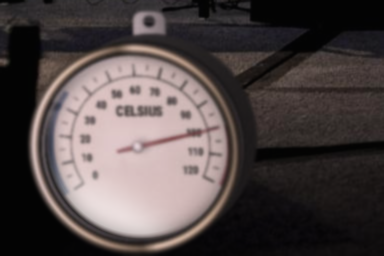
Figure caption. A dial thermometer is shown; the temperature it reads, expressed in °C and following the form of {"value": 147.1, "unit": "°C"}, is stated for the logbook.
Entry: {"value": 100, "unit": "°C"}
